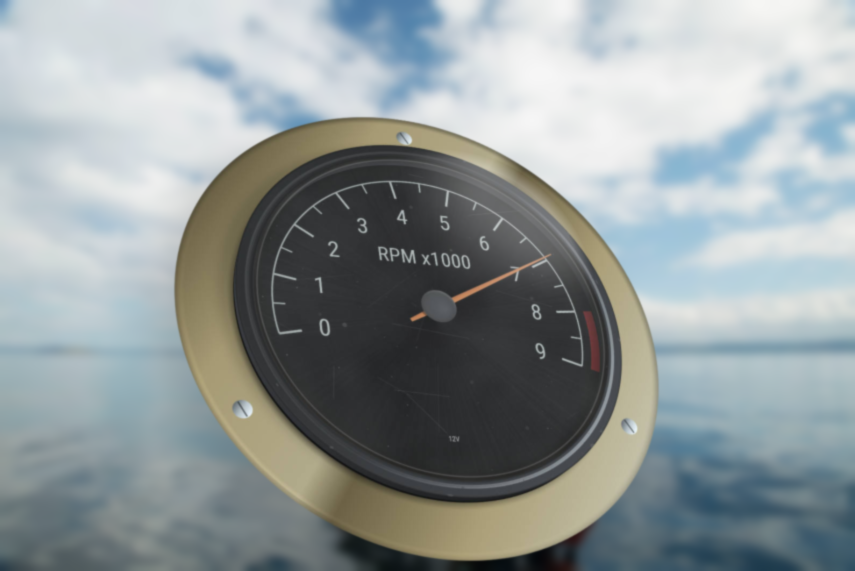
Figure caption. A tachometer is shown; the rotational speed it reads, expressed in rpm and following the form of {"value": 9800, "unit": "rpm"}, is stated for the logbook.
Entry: {"value": 7000, "unit": "rpm"}
